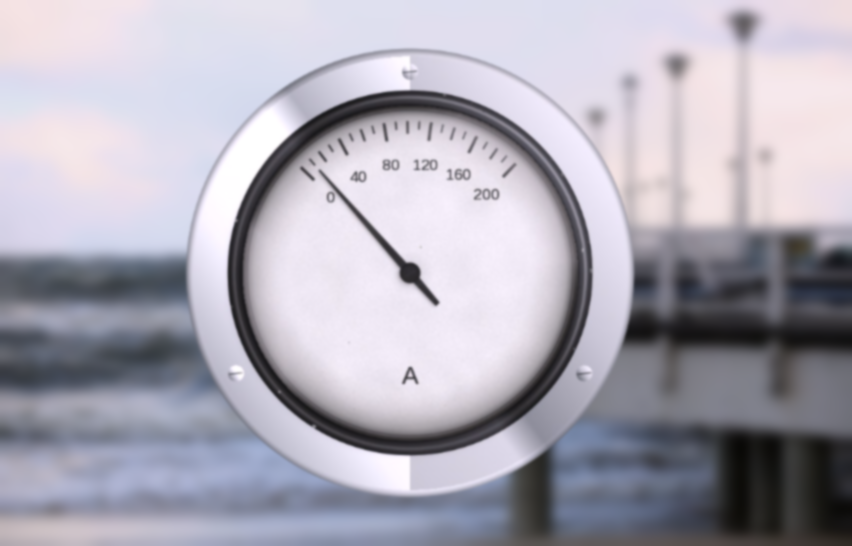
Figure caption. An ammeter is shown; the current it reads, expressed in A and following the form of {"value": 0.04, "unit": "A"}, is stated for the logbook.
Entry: {"value": 10, "unit": "A"}
